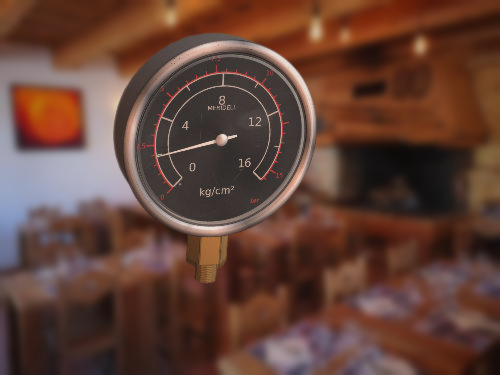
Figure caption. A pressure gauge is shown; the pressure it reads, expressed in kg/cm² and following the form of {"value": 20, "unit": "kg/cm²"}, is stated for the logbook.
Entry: {"value": 2, "unit": "kg/cm²"}
